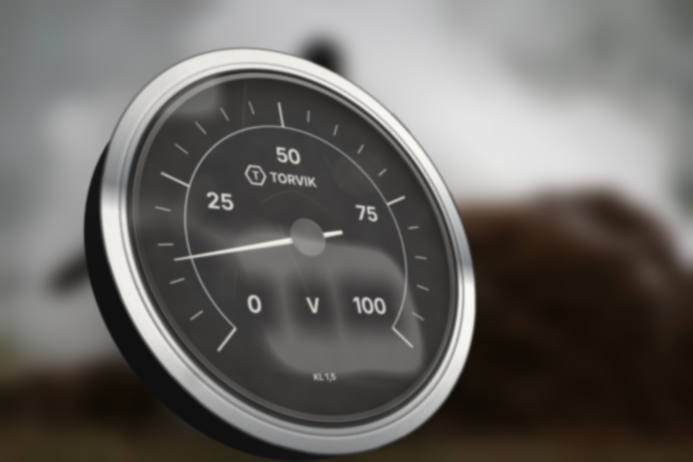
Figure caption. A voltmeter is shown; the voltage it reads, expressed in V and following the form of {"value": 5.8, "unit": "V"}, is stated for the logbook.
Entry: {"value": 12.5, "unit": "V"}
